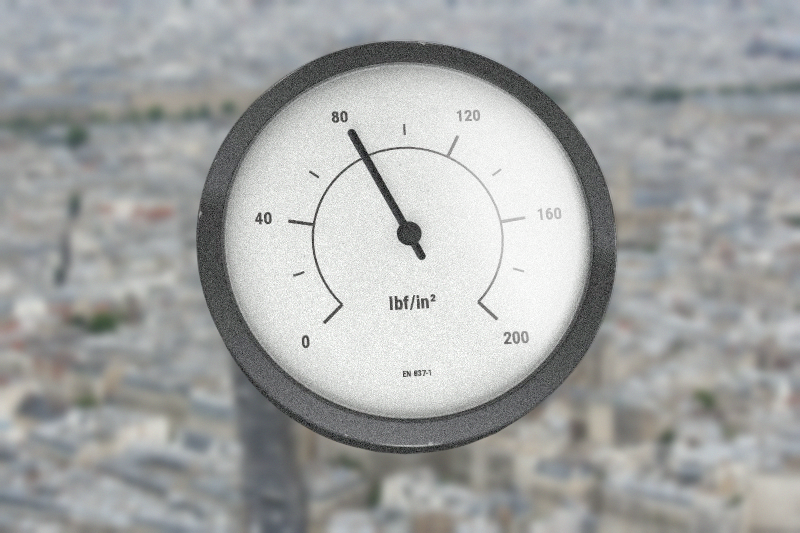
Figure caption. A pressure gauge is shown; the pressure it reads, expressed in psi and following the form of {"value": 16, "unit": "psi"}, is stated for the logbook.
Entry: {"value": 80, "unit": "psi"}
